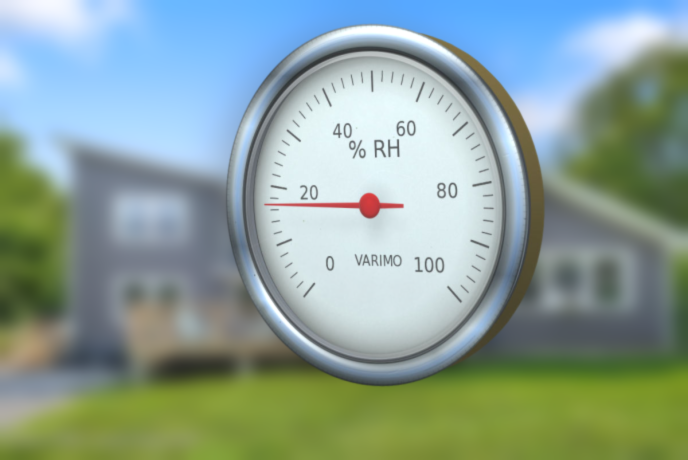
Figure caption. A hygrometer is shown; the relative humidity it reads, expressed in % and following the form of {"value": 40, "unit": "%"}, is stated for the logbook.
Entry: {"value": 17, "unit": "%"}
